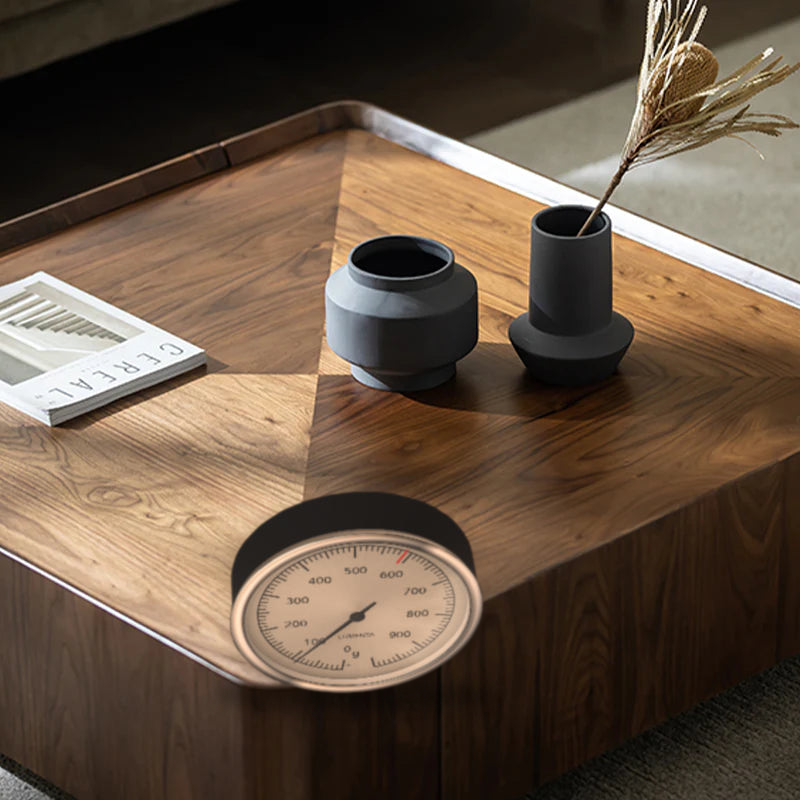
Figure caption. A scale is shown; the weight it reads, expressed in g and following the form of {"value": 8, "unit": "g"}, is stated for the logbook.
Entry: {"value": 100, "unit": "g"}
